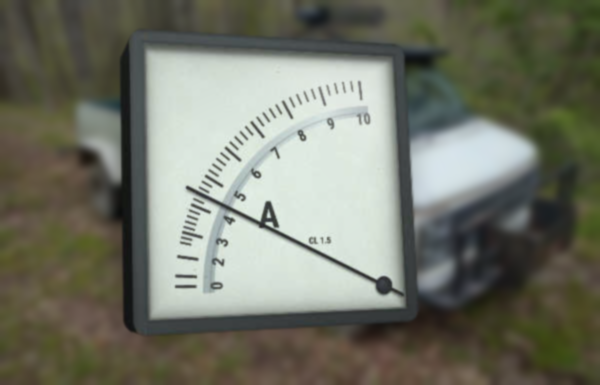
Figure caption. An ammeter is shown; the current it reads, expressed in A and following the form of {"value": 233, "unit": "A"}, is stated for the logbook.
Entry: {"value": 4.4, "unit": "A"}
